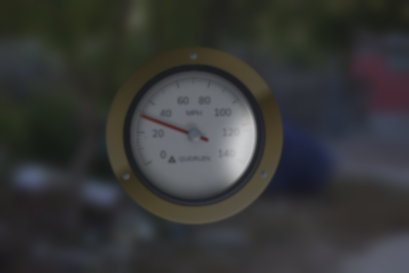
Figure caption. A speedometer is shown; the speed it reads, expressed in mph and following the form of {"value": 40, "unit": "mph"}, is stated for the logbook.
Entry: {"value": 30, "unit": "mph"}
